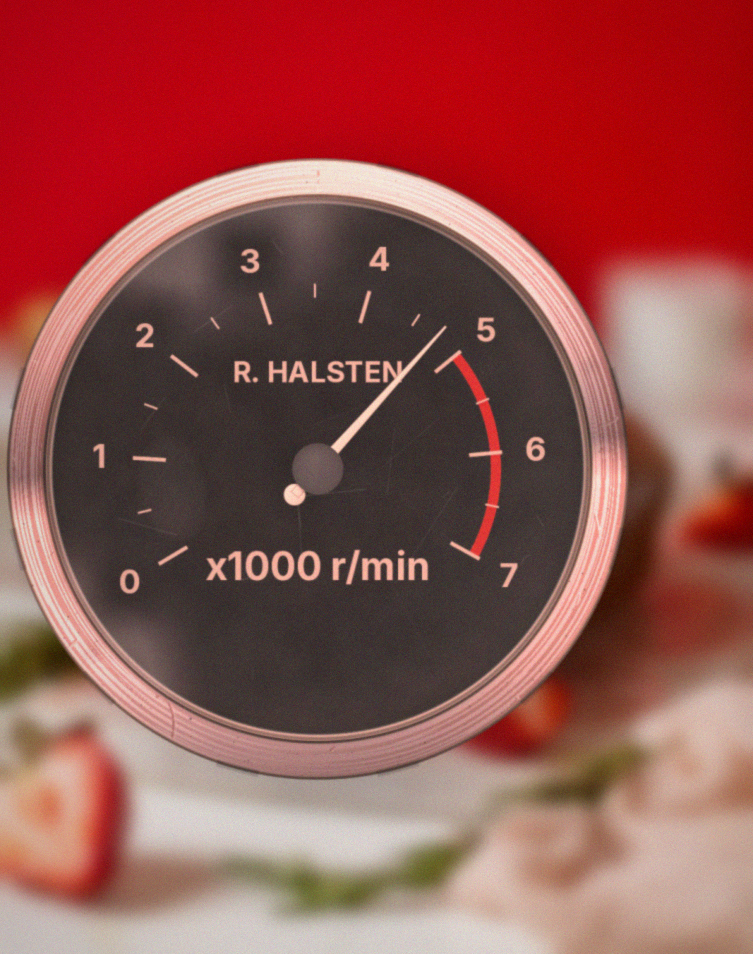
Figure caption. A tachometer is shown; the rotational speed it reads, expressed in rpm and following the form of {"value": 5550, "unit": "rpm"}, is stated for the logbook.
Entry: {"value": 4750, "unit": "rpm"}
